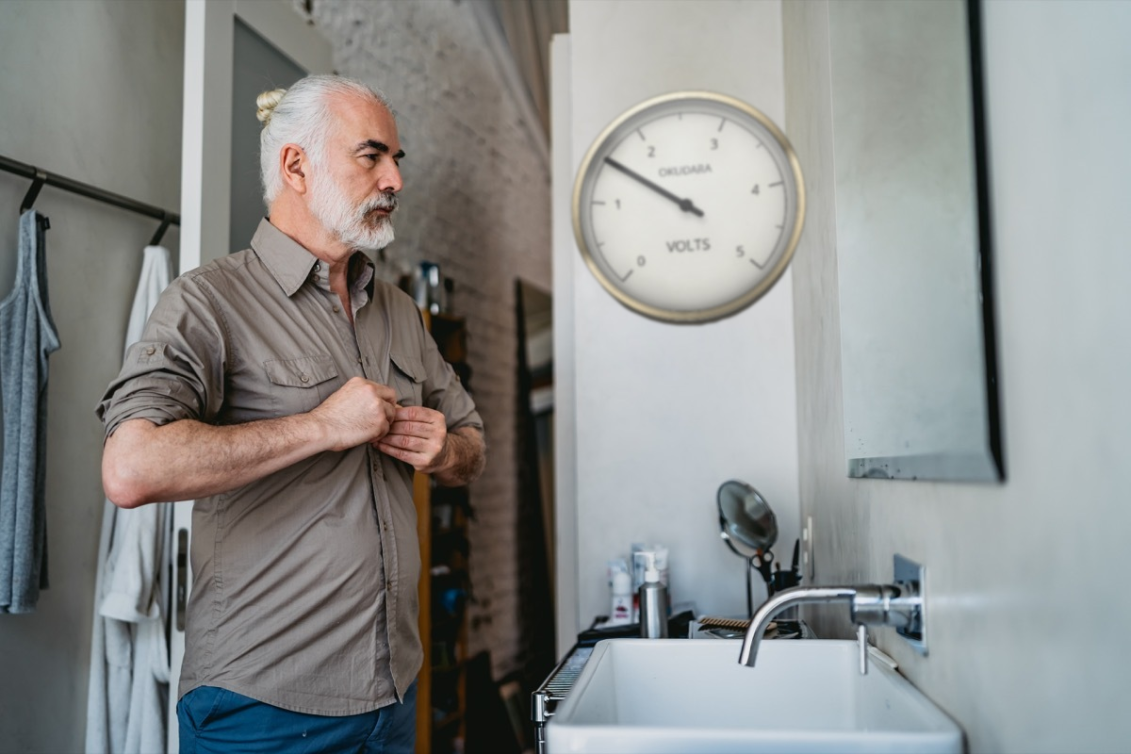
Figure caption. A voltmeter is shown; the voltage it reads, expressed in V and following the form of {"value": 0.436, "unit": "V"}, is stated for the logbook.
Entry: {"value": 1.5, "unit": "V"}
